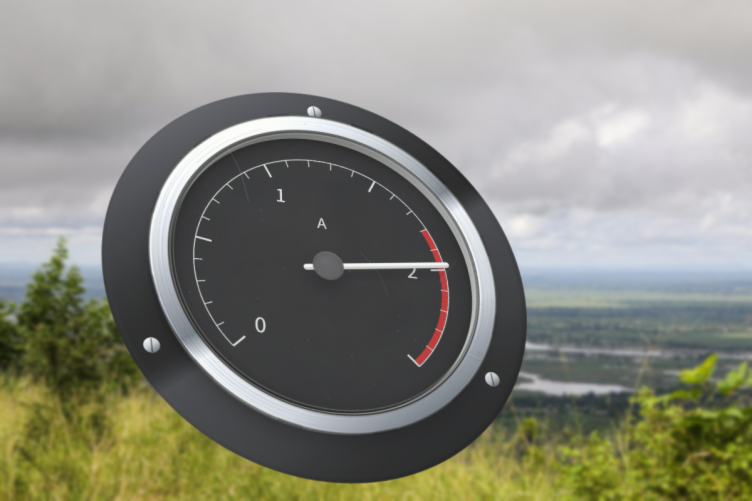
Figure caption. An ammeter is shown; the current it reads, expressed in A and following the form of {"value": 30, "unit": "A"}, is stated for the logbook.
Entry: {"value": 2, "unit": "A"}
